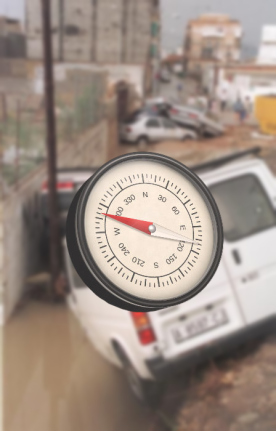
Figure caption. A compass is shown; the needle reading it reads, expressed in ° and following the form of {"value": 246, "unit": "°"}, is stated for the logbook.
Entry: {"value": 290, "unit": "°"}
